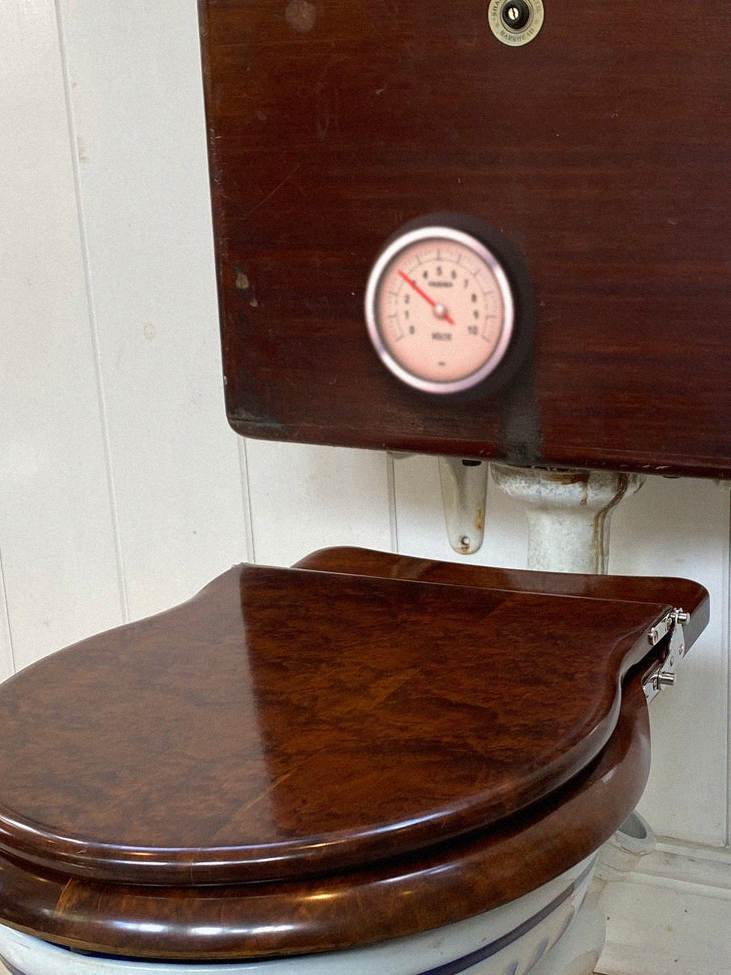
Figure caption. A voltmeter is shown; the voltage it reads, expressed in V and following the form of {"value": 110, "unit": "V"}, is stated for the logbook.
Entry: {"value": 3, "unit": "V"}
